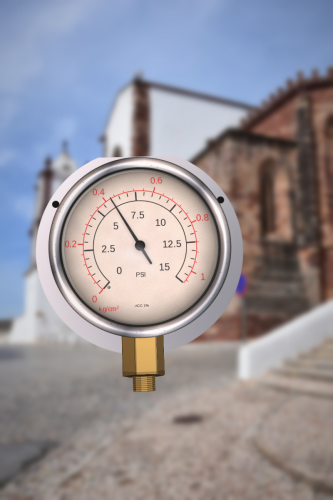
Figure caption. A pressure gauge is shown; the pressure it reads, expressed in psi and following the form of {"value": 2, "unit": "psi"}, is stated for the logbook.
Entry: {"value": 6, "unit": "psi"}
